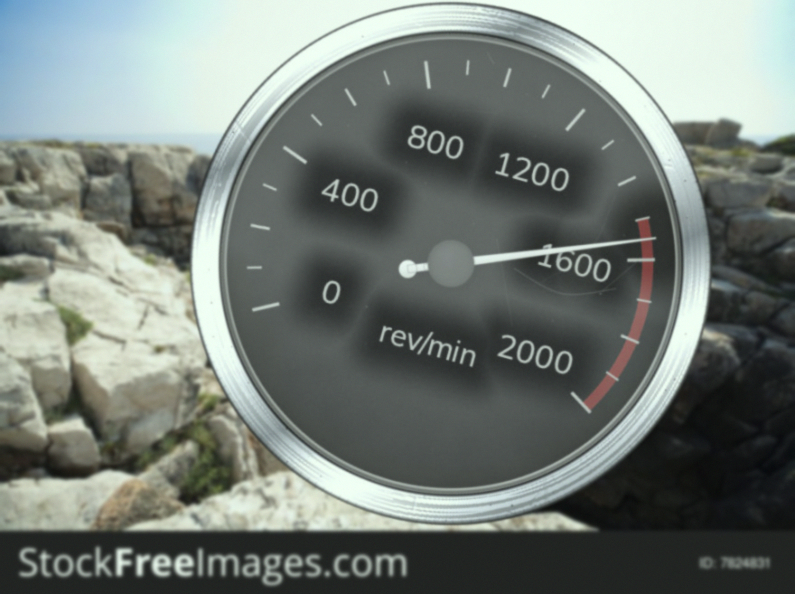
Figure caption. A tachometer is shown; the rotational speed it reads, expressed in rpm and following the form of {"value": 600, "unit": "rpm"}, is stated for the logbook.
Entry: {"value": 1550, "unit": "rpm"}
